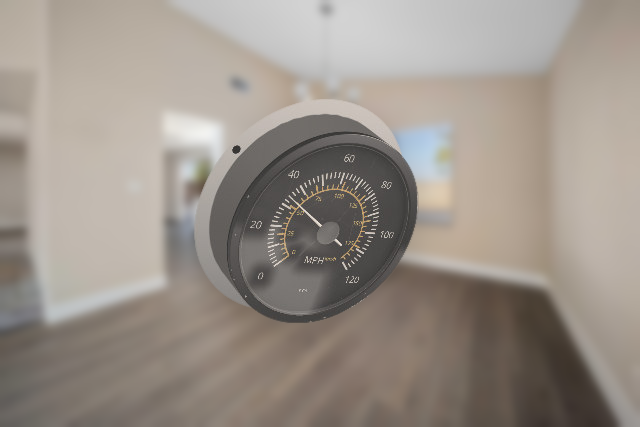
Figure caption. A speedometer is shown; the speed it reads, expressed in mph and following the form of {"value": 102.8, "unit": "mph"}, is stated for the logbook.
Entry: {"value": 34, "unit": "mph"}
